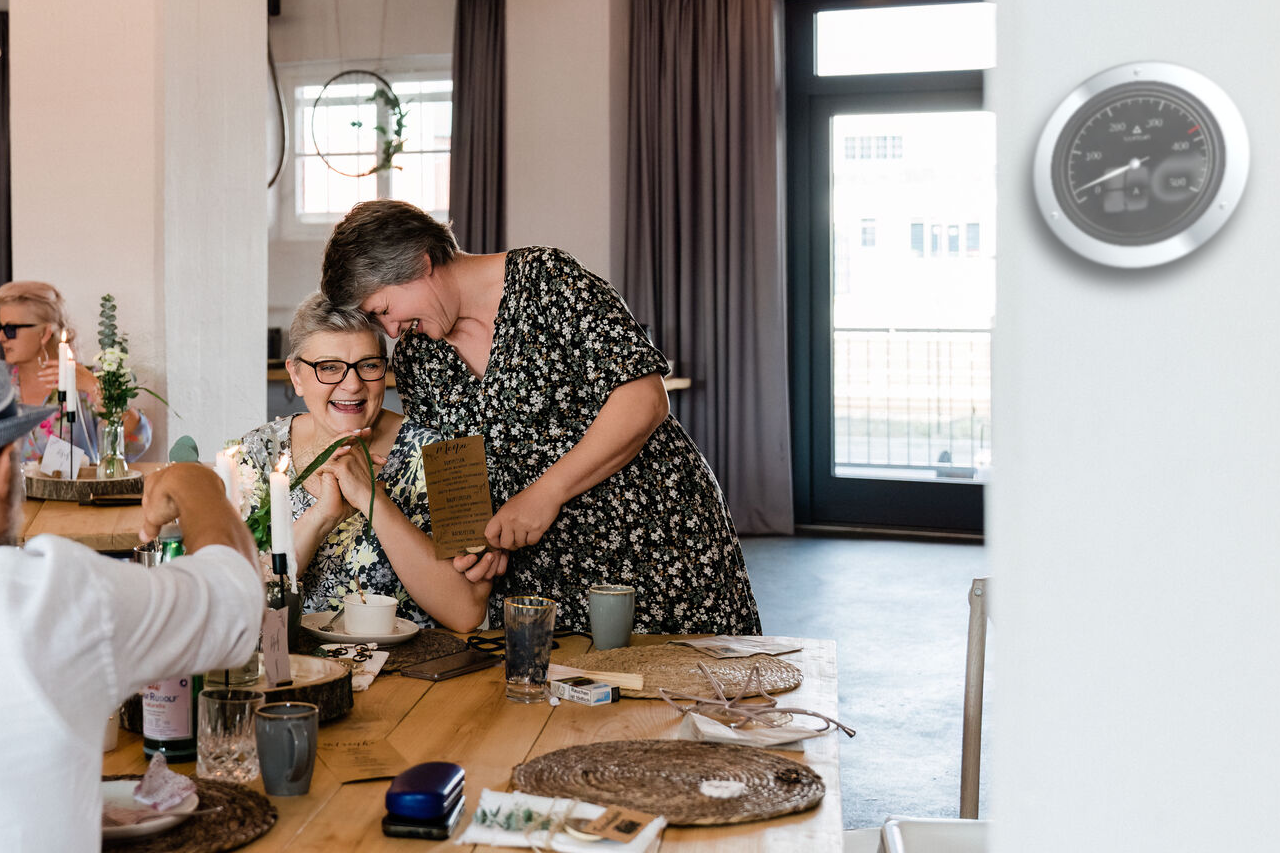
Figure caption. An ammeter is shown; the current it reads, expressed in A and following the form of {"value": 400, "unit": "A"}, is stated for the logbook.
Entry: {"value": 20, "unit": "A"}
